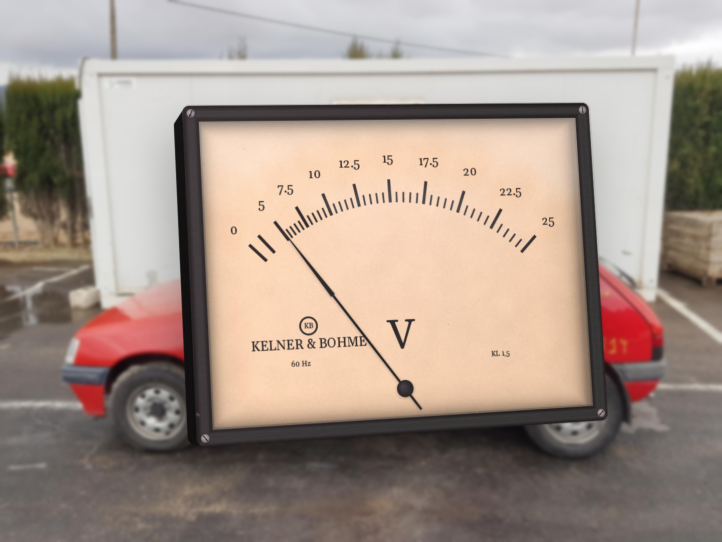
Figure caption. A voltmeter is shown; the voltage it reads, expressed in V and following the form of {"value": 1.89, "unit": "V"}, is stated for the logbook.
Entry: {"value": 5, "unit": "V"}
